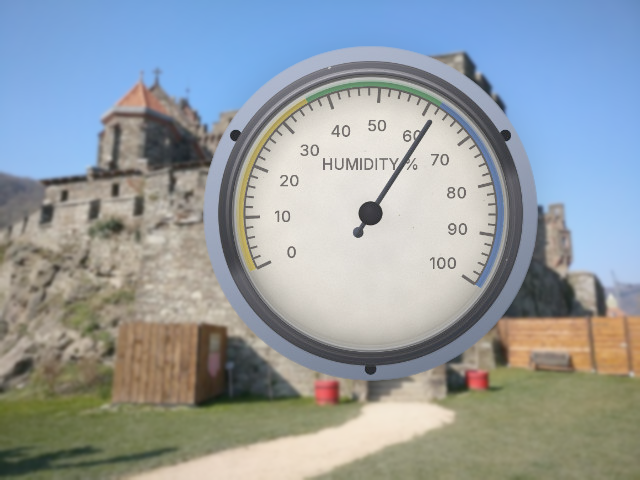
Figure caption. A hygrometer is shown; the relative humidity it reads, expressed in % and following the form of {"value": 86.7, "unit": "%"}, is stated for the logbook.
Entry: {"value": 62, "unit": "%"}
